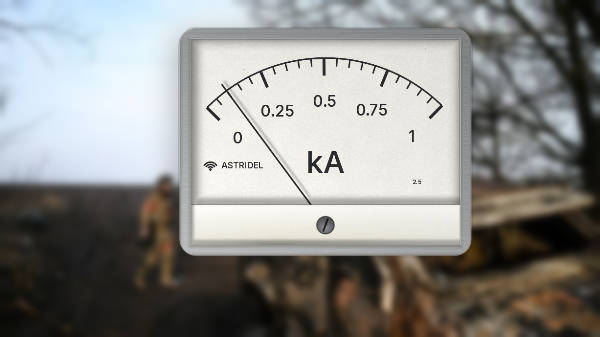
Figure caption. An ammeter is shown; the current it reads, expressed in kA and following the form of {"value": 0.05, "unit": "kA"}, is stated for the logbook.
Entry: {"value": 0.1, "unit": "kA"}
